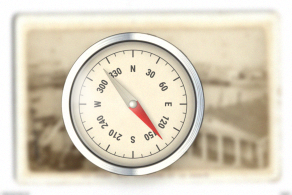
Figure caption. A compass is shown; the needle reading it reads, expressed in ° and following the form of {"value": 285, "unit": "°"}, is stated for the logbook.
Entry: {"value": 140, "unit": "°"}
